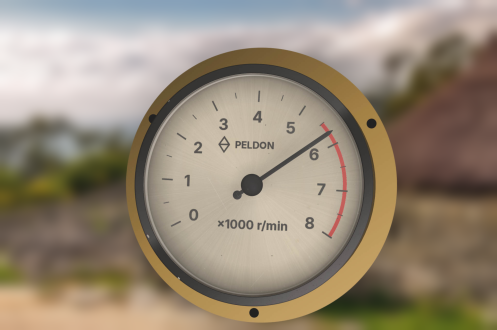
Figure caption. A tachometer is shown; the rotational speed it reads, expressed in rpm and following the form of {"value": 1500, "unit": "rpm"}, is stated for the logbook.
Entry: {"value": 5750, "unit": "rpm"}
